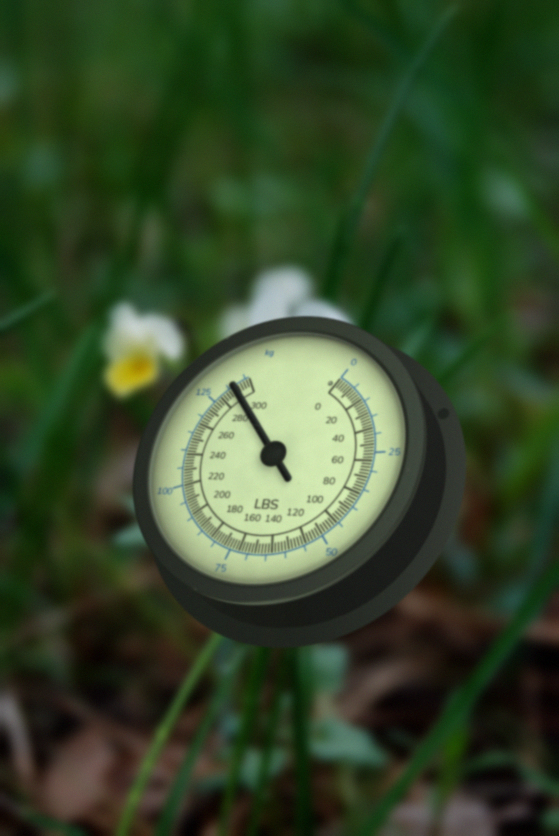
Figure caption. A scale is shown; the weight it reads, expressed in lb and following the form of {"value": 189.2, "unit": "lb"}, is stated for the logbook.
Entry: {"value": 290, "unit": "lb"}
